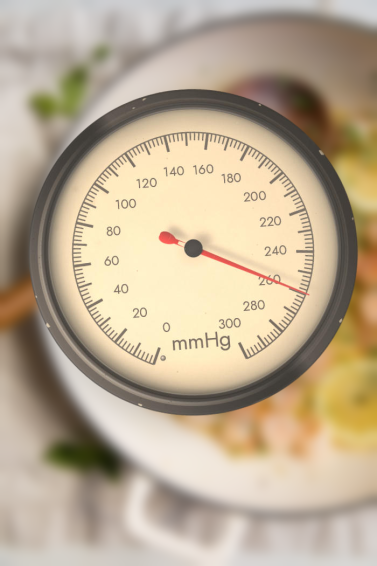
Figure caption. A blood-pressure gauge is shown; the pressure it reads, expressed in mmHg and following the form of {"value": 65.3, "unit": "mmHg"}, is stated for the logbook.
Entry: {"value": 260, "unit": "mmHg"}
